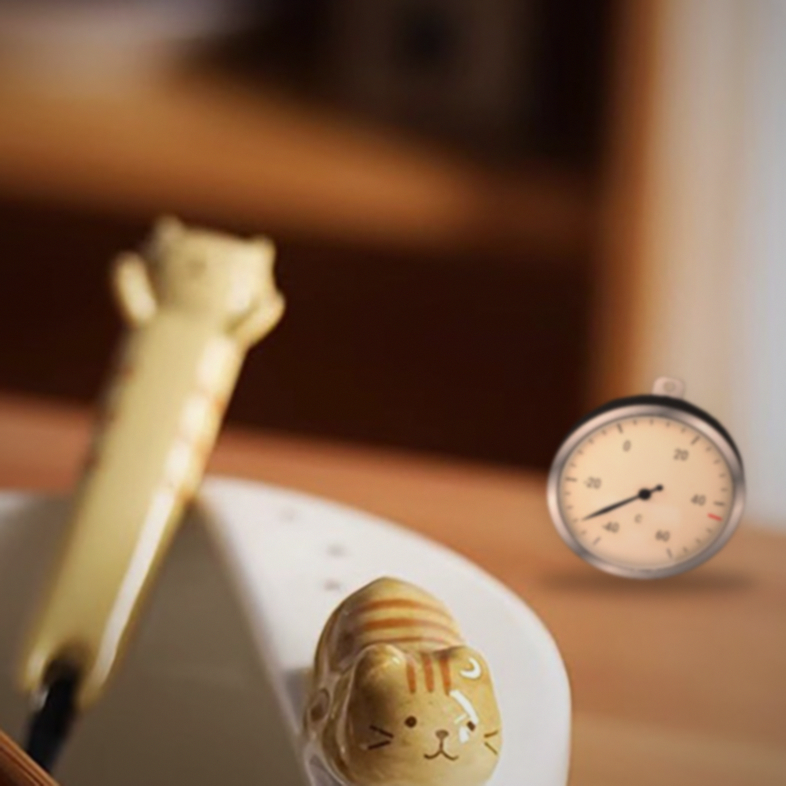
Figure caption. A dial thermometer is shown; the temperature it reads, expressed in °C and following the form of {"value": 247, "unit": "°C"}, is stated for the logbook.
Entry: {"value": -32, "unit": "°C"}
